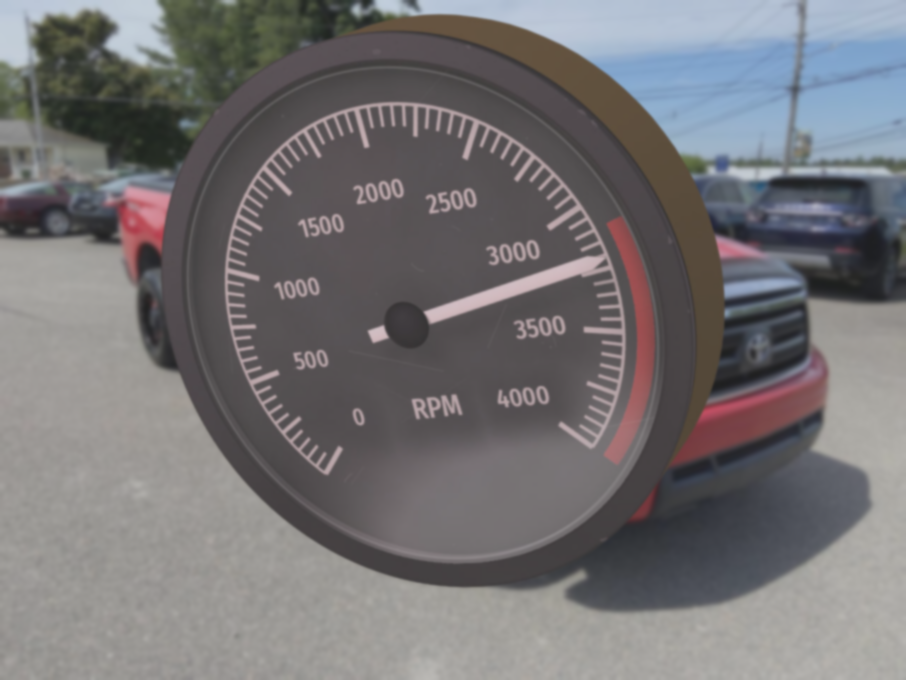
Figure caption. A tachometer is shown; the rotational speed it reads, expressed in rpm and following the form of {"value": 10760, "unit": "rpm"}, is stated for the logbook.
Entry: {"value": 3200, "unit": "rpm"}
